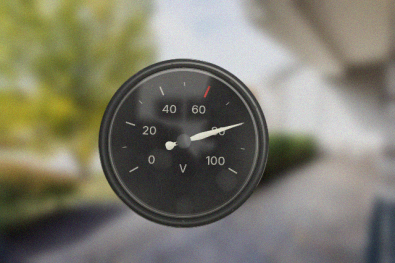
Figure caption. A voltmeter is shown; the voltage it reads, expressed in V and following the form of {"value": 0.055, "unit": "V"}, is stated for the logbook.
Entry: {"value": 80, "unit": "V"}
